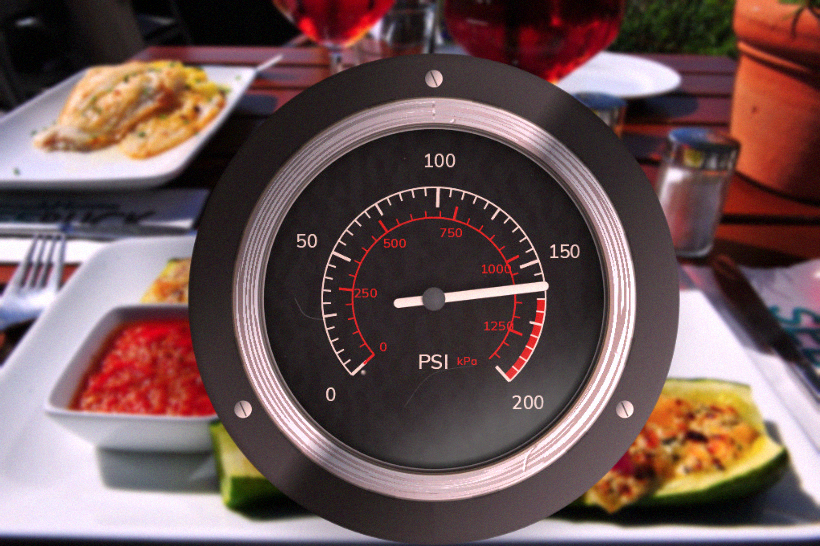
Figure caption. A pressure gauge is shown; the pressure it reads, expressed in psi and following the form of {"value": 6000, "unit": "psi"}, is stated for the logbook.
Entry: {"value": 160, "unit": "psi"}
